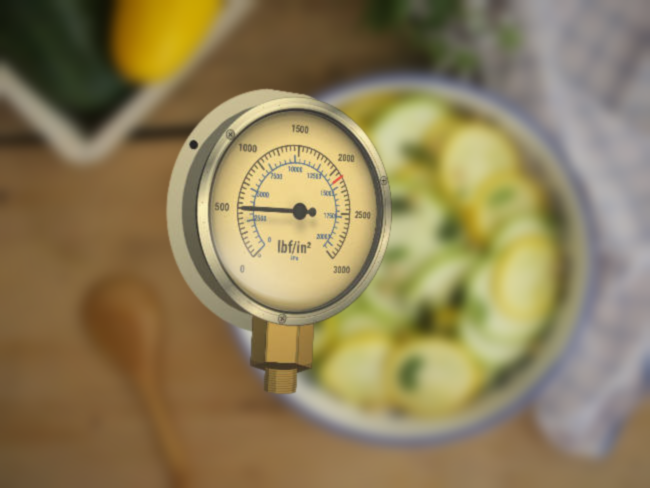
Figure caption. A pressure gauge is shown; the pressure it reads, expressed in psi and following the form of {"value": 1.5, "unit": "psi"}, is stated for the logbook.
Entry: {"value": 500, "unit": "psi"}
